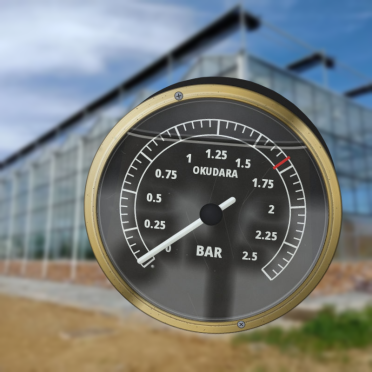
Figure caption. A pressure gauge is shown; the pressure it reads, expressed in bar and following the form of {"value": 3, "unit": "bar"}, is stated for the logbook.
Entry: {"value": 0.05, "unit": "bar"}
